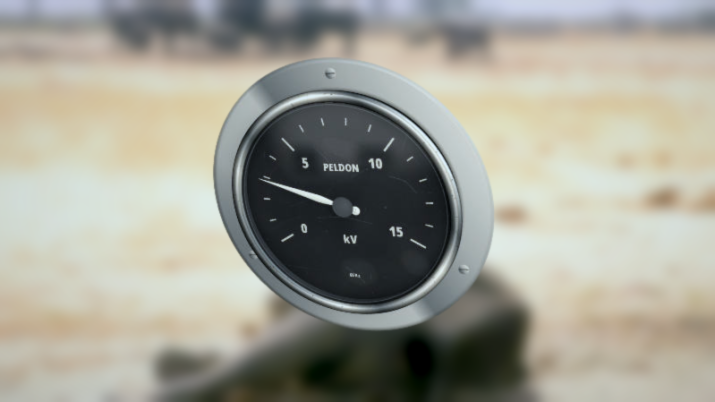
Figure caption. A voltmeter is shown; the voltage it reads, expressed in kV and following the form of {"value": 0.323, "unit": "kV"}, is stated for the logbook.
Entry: {"value": 3, "unit": "kV"}
